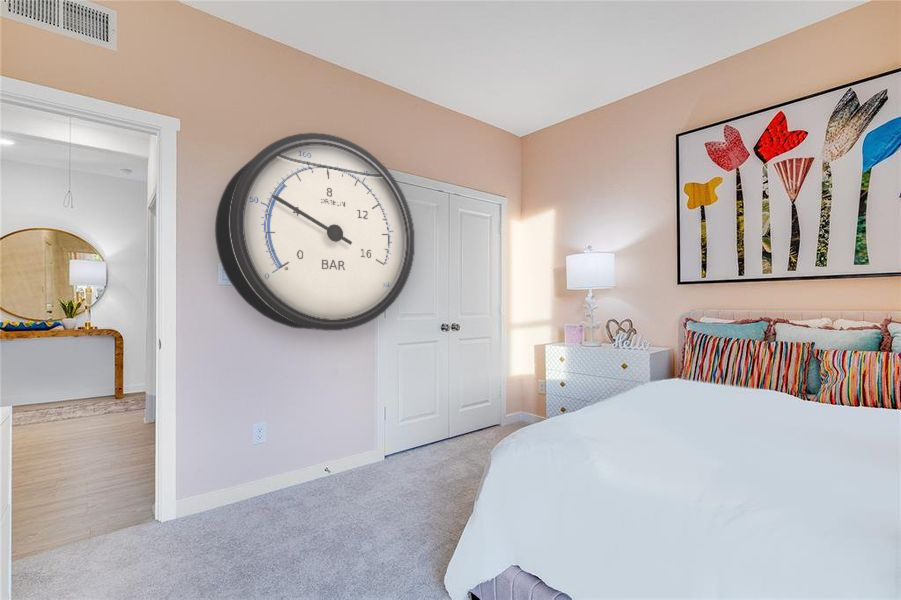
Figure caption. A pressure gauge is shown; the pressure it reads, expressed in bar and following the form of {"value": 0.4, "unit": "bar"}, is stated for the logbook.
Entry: {"value": 4, "unit": "bar"}
